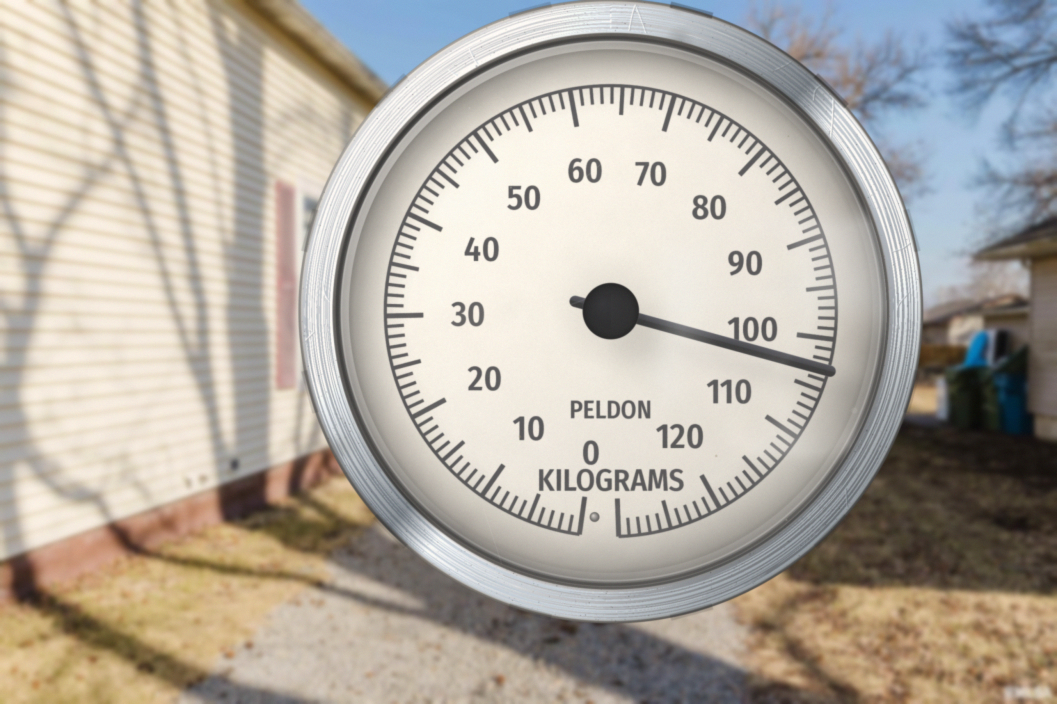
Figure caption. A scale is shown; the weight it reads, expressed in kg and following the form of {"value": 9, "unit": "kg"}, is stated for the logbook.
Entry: {"value": 103, "unit": "kg"}
